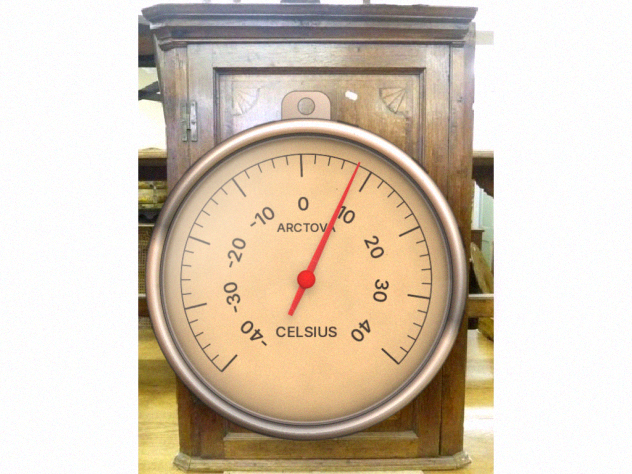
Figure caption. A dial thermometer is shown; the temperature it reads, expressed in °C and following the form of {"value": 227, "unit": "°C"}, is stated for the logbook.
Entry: {"value": 8, "unit": "°C"}
